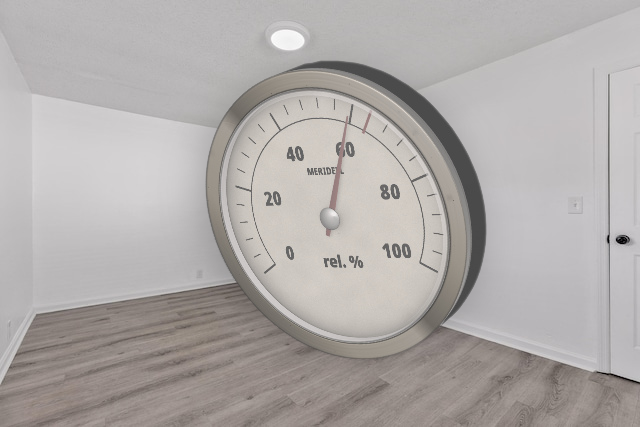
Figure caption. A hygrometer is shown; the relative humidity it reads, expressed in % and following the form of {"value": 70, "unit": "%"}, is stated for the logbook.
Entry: {"value": 60, "unit": "%"}
